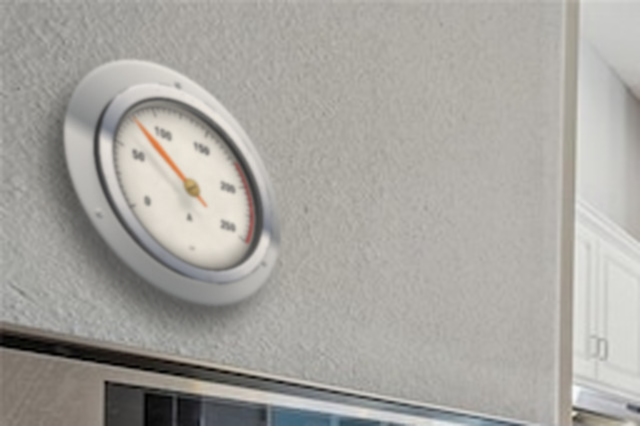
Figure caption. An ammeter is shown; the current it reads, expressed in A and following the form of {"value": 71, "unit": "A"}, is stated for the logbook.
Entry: {"value": 75, "unit": "A"}
